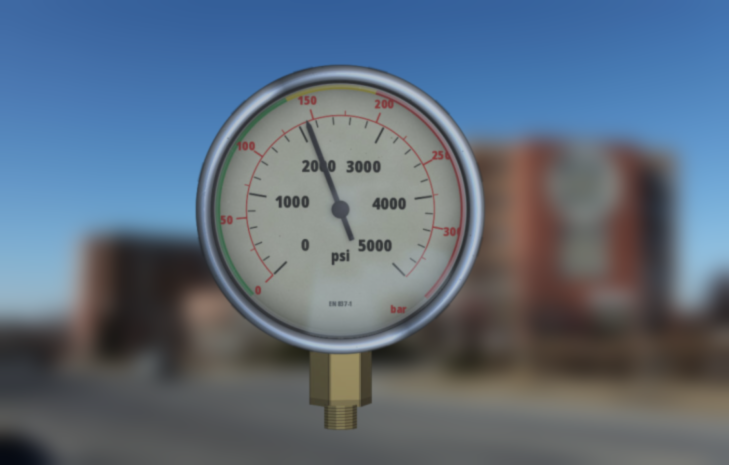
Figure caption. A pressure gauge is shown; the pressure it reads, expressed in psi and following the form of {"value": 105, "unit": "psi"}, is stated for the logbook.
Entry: {"value": 2100, "unit": "psi"}
